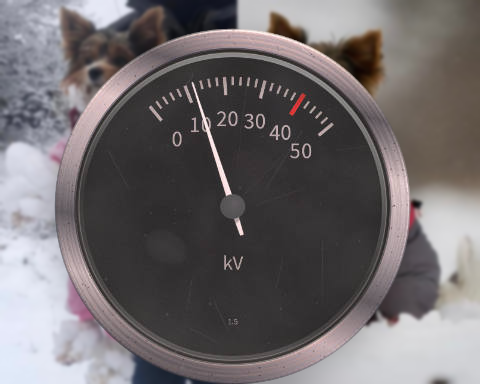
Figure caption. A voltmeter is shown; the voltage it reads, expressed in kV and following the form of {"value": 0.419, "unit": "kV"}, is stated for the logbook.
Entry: {"value": 12, "unit": "kV"}
